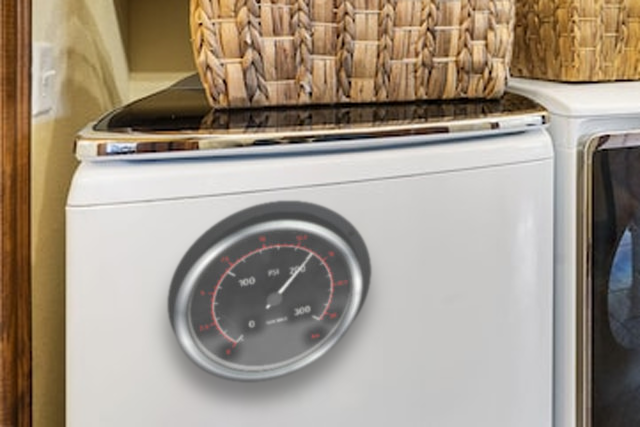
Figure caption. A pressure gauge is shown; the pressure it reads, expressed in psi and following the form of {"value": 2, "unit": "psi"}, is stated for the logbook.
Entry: {"value": 200, "unit": "psi"}
